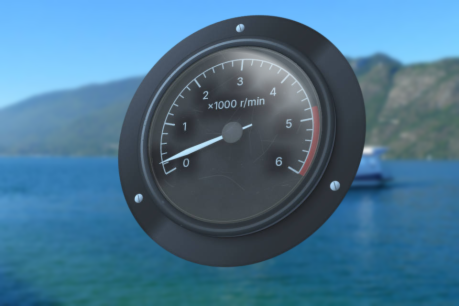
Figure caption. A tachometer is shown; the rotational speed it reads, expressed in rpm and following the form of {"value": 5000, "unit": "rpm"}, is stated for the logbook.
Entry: {"value": 200, "unit": "rpm"}
